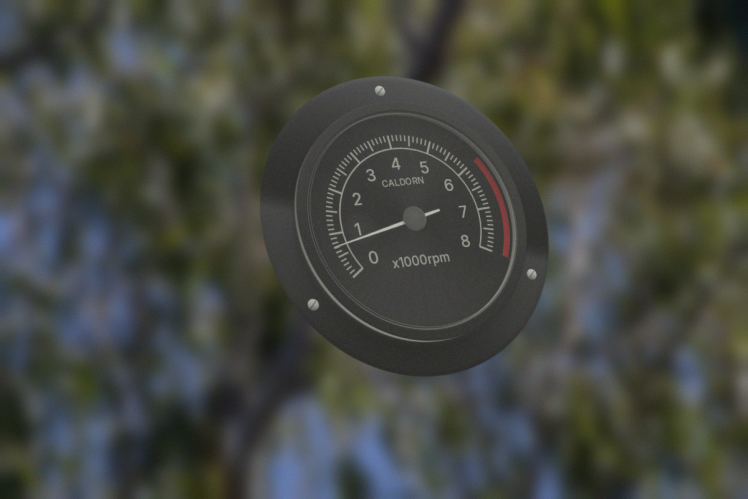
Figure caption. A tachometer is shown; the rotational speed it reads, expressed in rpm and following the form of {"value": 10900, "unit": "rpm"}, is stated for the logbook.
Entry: {"value": 700, "unit": "rpm"}
